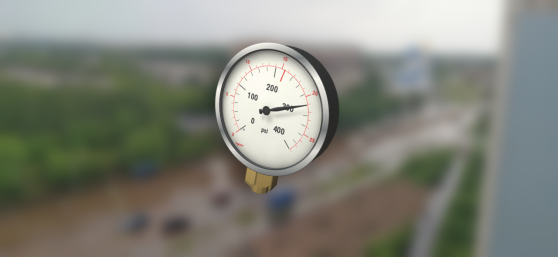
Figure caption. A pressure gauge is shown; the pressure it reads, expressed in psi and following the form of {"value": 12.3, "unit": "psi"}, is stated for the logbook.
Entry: {"value": 300, "unit": "psi"}
